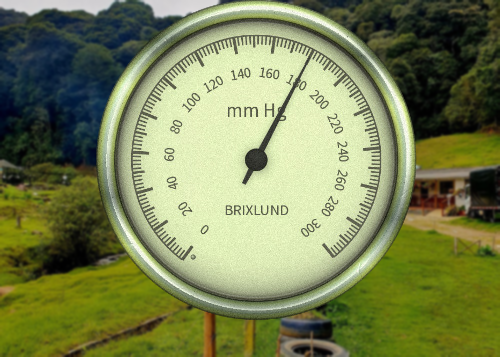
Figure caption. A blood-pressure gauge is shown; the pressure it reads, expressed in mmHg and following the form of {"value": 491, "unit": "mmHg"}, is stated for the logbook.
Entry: {"value": 180, "unit": "mmHg"}
